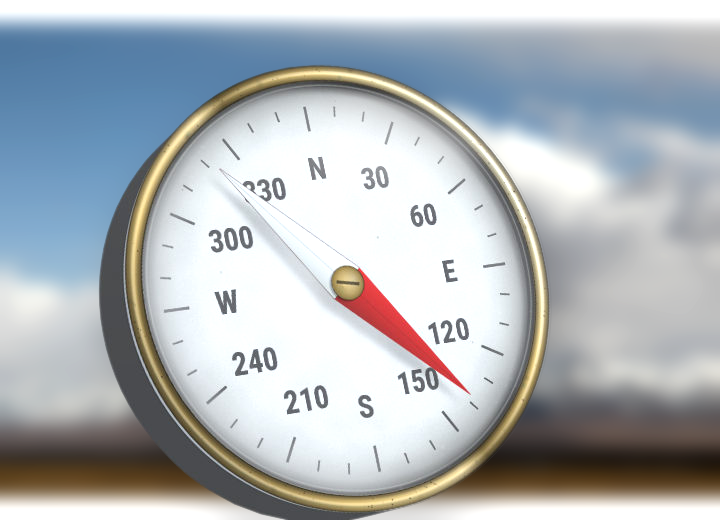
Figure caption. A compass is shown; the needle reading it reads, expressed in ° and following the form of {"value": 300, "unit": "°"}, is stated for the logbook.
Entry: {"value": 140, "unit": "°"}
